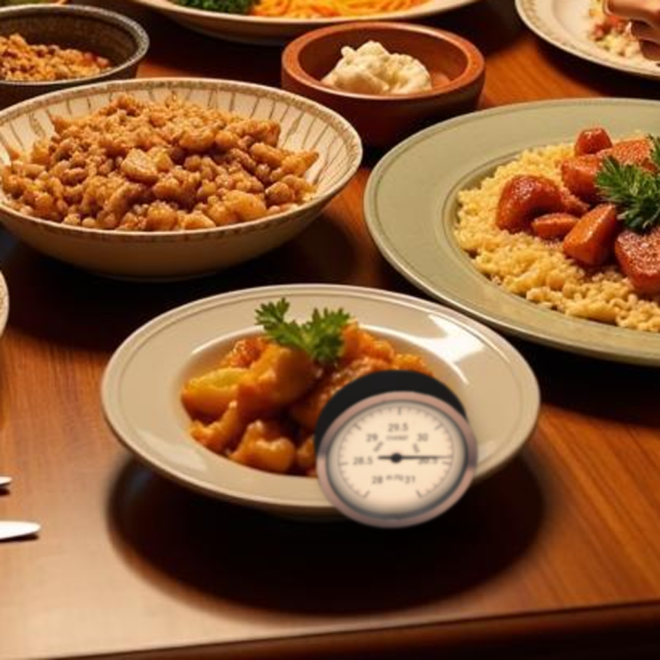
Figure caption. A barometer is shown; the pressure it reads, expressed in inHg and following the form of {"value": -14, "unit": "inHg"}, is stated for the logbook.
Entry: {"value": 30.4, "unit": "inHg"}
